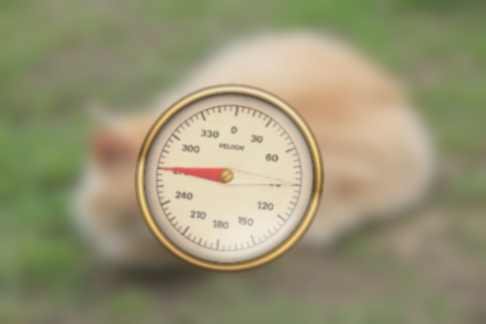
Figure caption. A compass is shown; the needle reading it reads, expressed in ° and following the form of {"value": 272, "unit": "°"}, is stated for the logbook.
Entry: {"value": 270, "unit": "°"}
